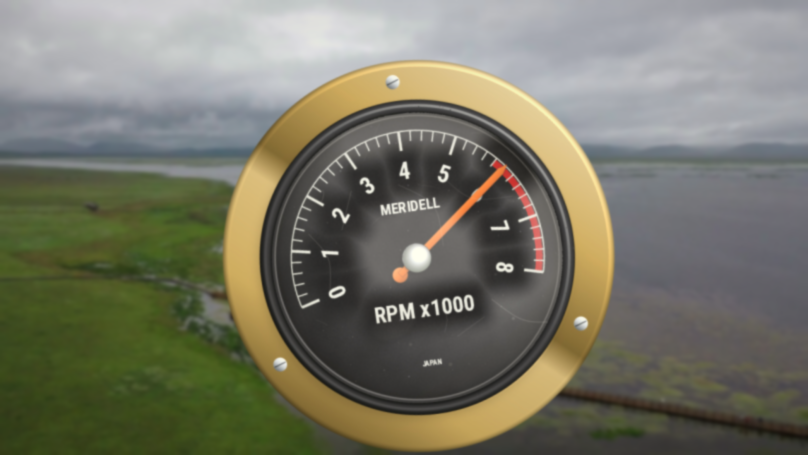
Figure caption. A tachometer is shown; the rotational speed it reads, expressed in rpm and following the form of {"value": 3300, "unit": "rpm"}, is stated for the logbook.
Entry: {"value": 6000, "unit": "rpm"}
